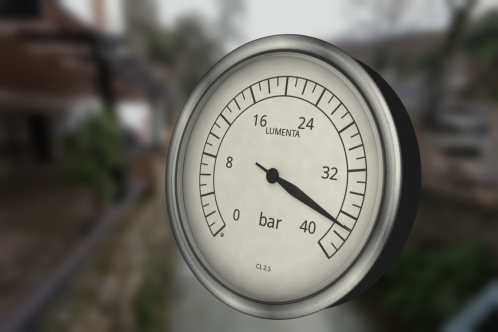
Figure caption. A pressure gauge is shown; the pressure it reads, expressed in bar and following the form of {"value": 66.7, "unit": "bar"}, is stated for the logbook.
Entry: {"value": 37, "unit": "bar"}
